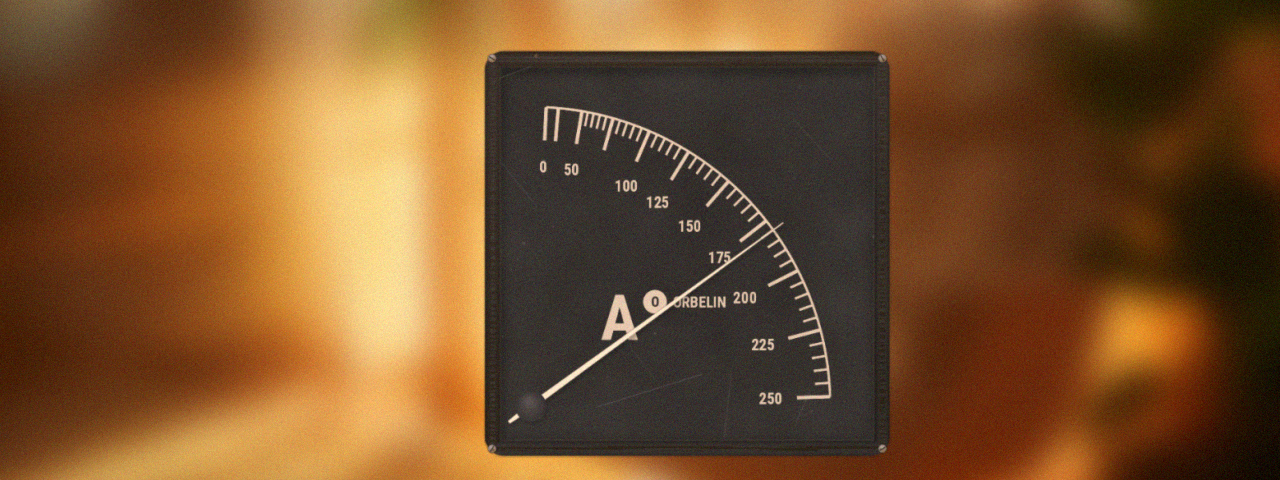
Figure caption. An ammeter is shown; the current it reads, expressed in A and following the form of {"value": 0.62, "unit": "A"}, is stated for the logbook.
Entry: {"value": 180, "unit": "A"}
